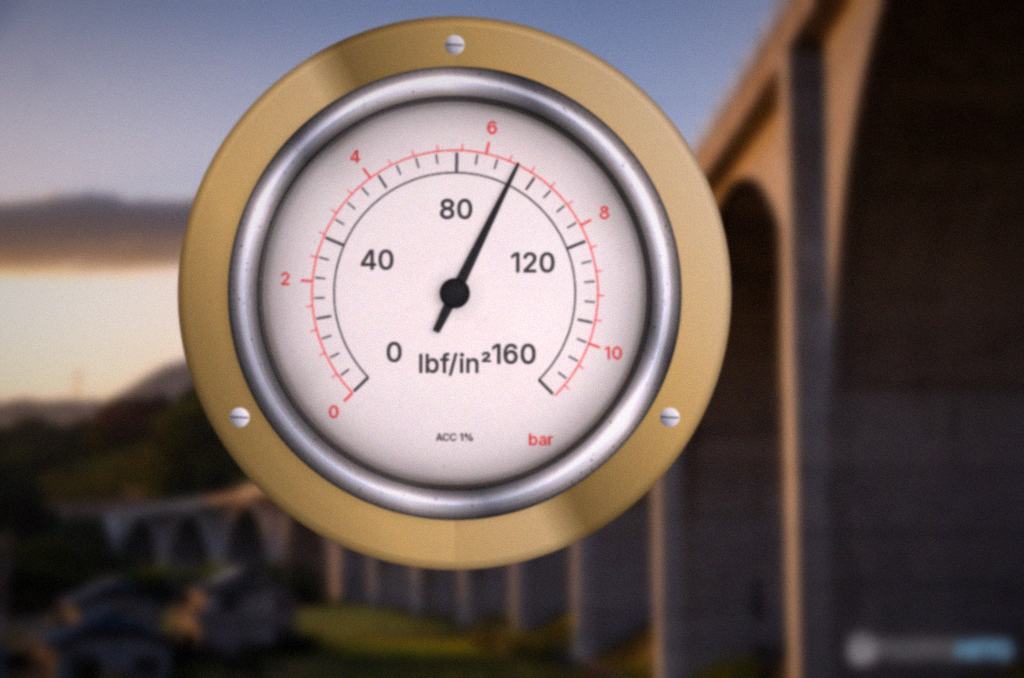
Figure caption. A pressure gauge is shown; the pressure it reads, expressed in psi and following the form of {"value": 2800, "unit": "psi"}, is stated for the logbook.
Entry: {"value": 95, "unit": "psi"}
